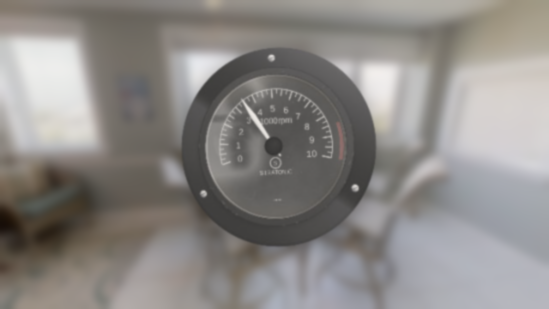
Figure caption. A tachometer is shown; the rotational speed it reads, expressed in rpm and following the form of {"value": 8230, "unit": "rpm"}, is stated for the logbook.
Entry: {"value": 3500, "unit": "rpm"}
